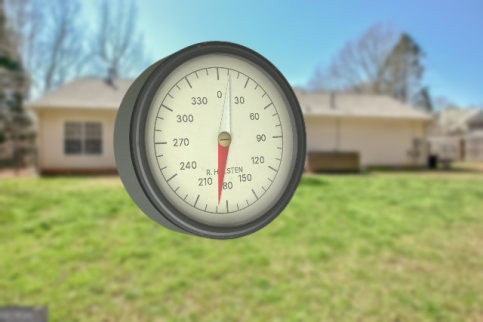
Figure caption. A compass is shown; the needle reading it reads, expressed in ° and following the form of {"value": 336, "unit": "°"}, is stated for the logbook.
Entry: {"value": 190, "unit": "°"}
